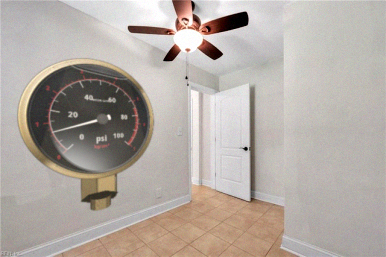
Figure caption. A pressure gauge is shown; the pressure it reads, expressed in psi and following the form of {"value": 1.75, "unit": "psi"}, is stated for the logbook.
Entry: {"value": 10, "unit": "psi"}
